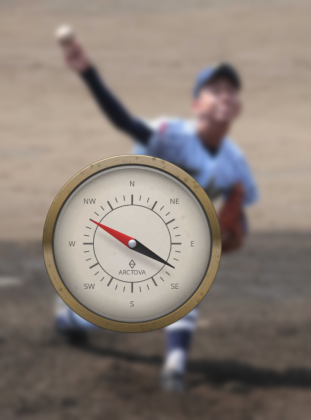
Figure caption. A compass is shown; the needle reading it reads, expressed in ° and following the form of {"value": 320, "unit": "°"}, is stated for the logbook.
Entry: {"value": 300, "unit": "°"}
